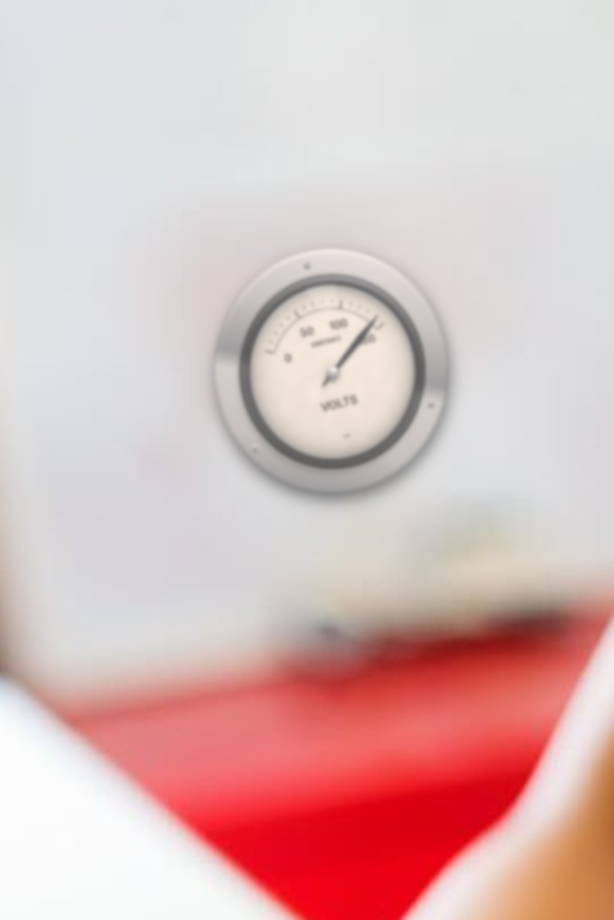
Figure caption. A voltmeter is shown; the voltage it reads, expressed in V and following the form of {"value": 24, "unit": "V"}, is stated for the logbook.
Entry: {"value": 140, "unit": "V"}
